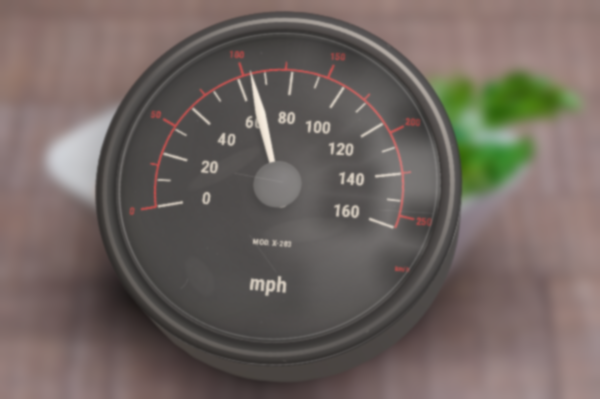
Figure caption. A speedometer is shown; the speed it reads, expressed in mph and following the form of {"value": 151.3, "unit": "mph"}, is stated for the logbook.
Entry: {"value": 65, "unit": "mph"}
